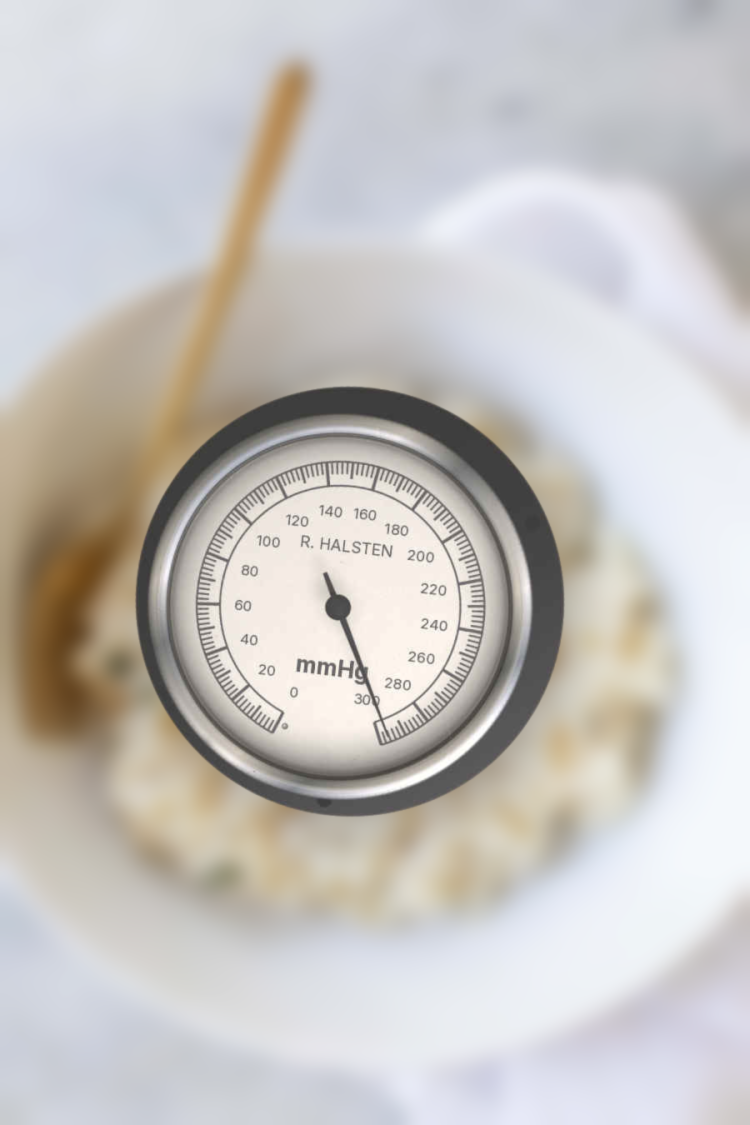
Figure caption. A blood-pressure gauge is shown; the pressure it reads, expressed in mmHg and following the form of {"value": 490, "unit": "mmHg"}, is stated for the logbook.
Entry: {"value": 296, "unit": "mmHg"}
